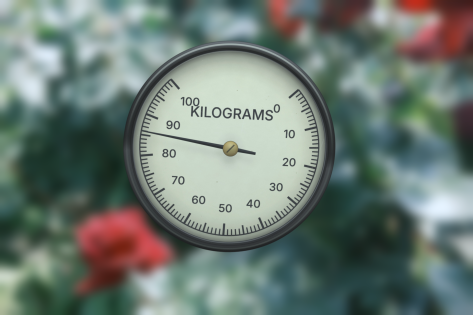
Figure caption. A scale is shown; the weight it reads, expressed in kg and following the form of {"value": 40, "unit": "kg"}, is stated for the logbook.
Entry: {"value": 86, "unit": "kg"}
